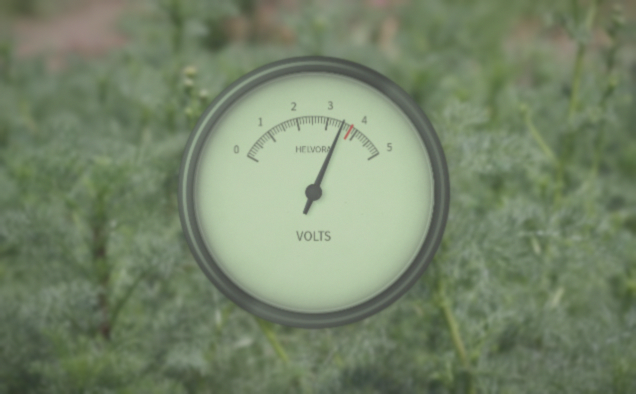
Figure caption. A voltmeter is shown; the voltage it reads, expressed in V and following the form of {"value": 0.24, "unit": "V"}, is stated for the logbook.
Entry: {"value": 3.5, "unit": "V"}
